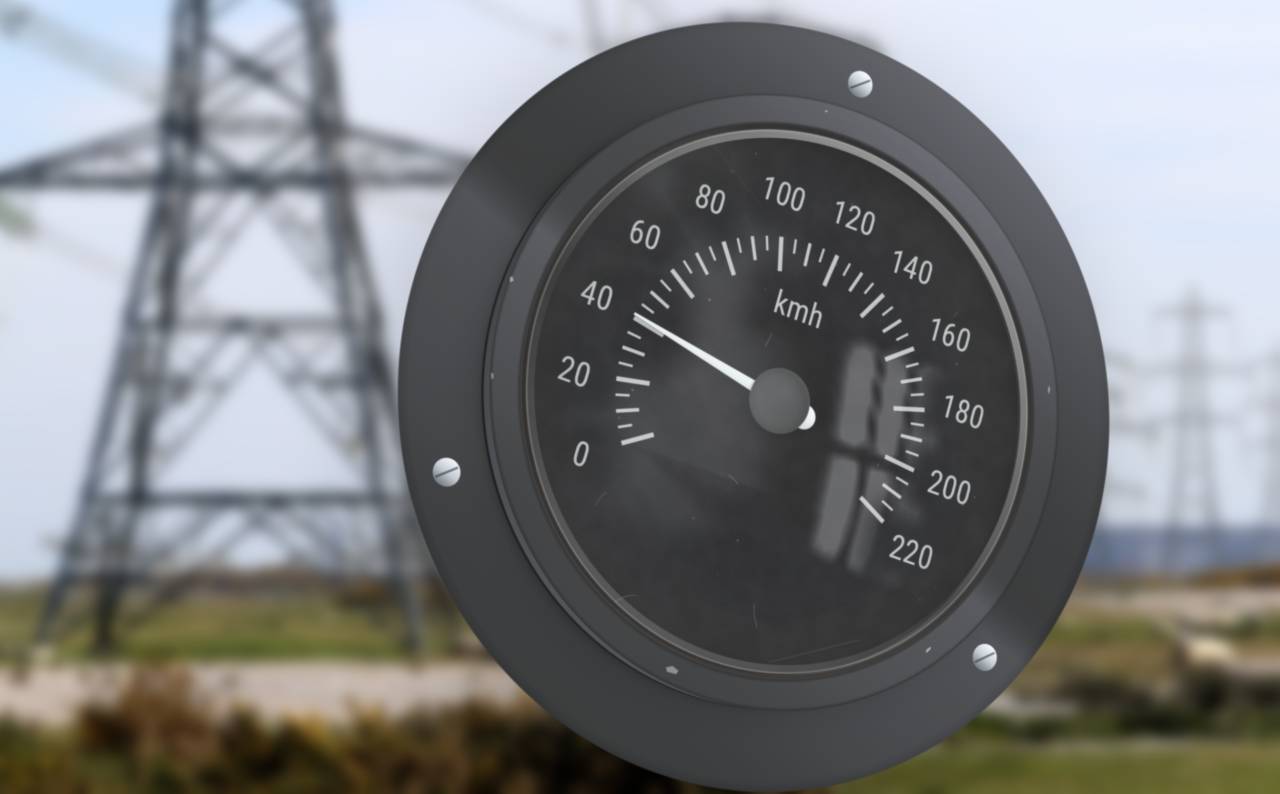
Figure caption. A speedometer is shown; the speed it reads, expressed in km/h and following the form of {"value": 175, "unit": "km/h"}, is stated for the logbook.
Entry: {"value": 40, "unit": "km/h"}
